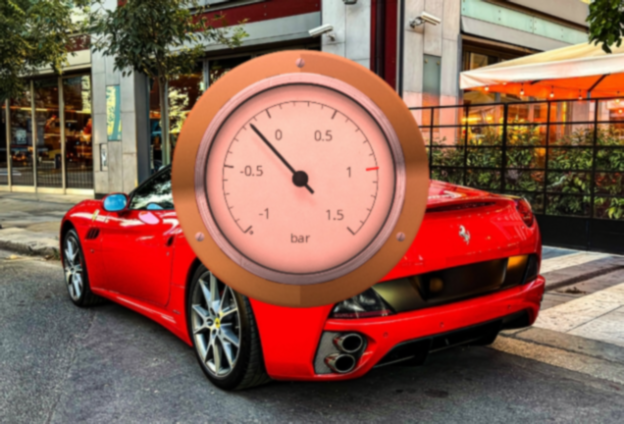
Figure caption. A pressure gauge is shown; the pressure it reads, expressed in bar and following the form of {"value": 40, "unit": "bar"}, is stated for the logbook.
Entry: {"value": -0.15, "unit": "bar"}
